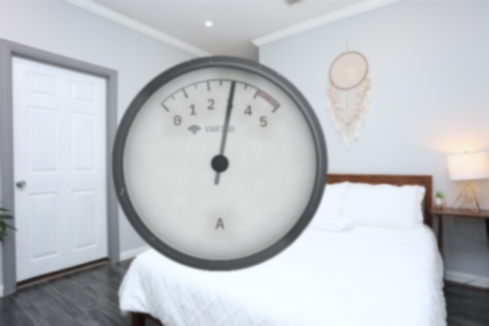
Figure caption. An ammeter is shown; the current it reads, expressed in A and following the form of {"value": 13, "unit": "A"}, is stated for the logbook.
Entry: {"value": 3, "unit": "A"}
